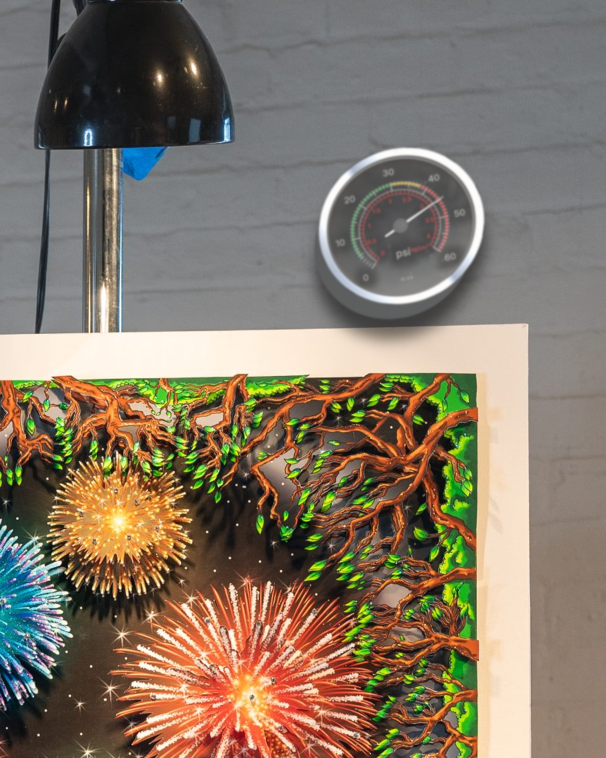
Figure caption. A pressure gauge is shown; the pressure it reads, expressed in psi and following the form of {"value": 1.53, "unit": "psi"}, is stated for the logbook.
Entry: {"value": 45, "unit": "psi"}
